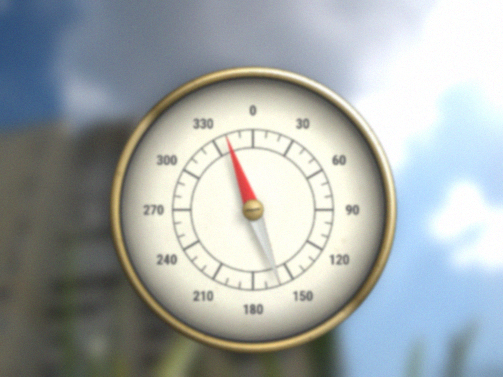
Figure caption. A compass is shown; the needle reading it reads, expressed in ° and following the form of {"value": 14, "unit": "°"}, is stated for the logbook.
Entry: {"value": 340, "unit": "°"}
